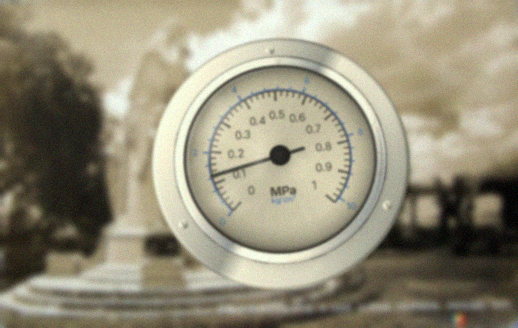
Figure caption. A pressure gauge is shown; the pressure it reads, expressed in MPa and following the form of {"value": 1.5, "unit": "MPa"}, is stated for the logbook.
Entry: {"value": 0.12, "unit": "MPa"}
